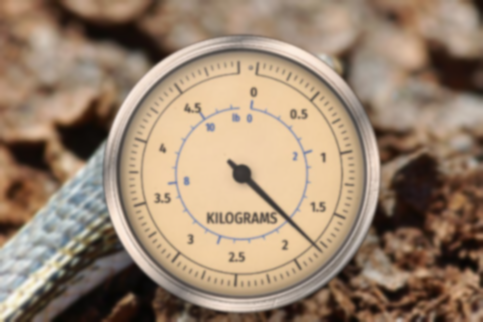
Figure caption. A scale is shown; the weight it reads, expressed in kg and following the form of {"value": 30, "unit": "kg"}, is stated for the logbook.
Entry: {"value": 1.8, "unit": "kg"}
